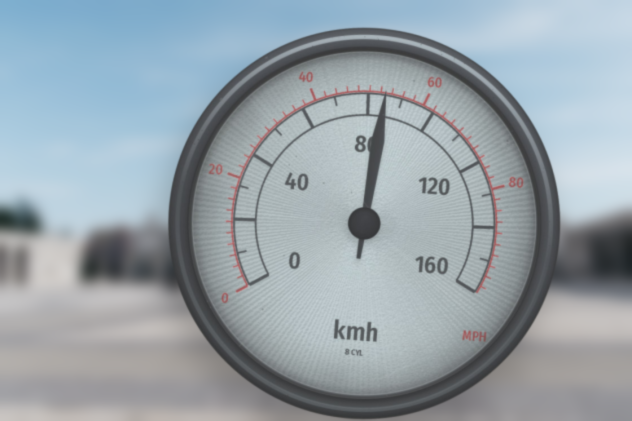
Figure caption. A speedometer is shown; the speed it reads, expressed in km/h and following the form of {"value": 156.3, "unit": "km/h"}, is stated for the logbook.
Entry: {"value": 85, "unit": "km/h"}
